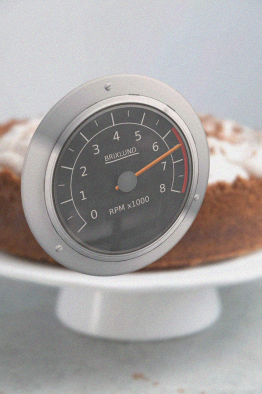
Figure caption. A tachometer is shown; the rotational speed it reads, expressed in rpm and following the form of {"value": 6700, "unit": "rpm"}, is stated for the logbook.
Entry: {"value": 6500, "unit": "rpm"}
